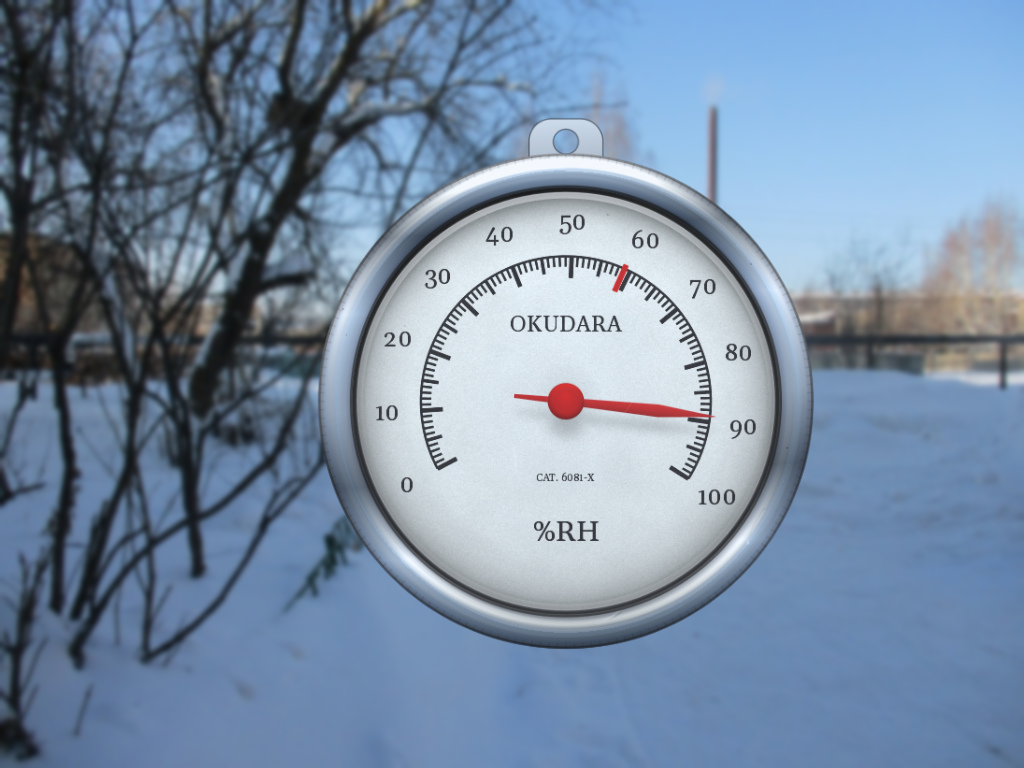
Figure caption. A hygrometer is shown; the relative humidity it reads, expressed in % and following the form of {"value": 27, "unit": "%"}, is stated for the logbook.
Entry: {"value": 89, "unit": "%"}
